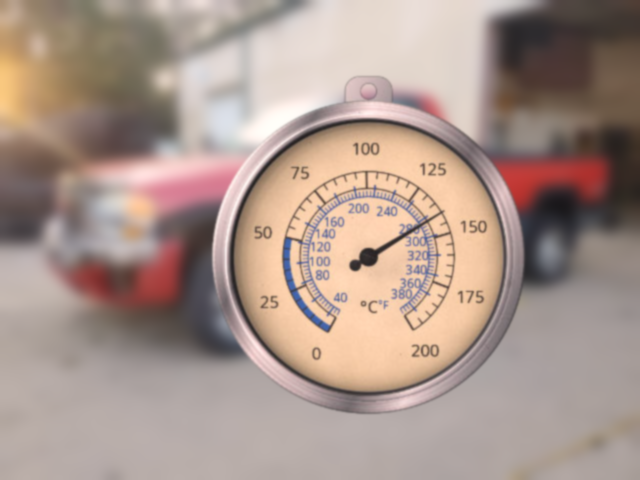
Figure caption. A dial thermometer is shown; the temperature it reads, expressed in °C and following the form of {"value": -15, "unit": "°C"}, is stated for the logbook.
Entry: {"value": 140, "unit": "°C"}
